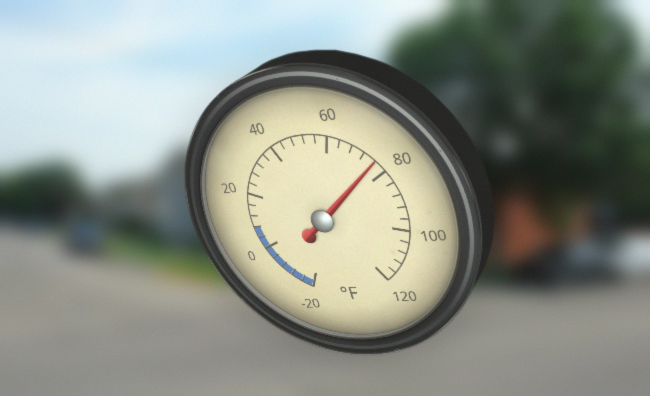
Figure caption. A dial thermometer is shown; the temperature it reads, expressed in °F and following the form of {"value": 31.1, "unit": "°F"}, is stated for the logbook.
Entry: {"value": 76, "unit": "°F"}
